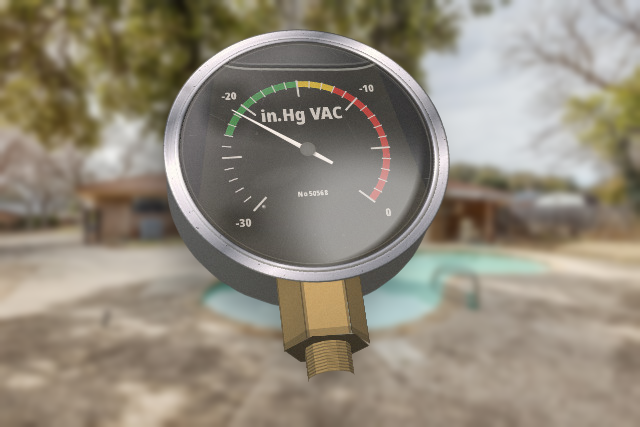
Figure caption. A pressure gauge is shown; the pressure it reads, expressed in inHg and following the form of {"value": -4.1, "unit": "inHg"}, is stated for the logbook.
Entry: {"value": -21, "unit": "inHg"}
